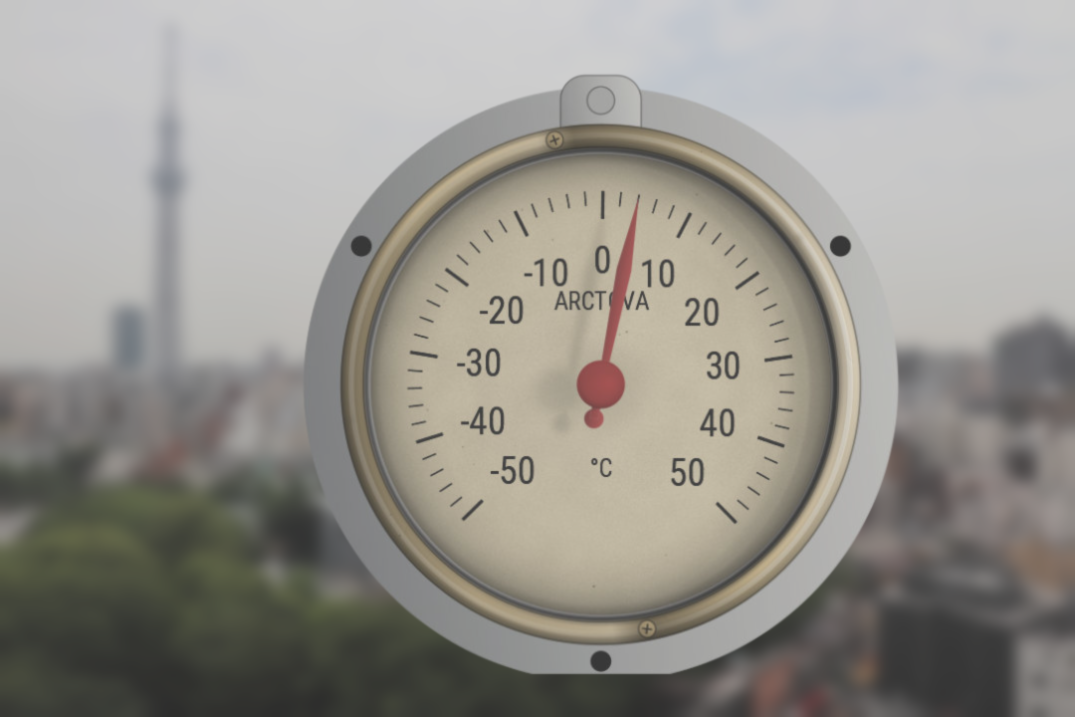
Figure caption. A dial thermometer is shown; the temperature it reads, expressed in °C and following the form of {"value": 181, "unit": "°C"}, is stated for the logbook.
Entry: {"value": 4, "unit": "°C"}
